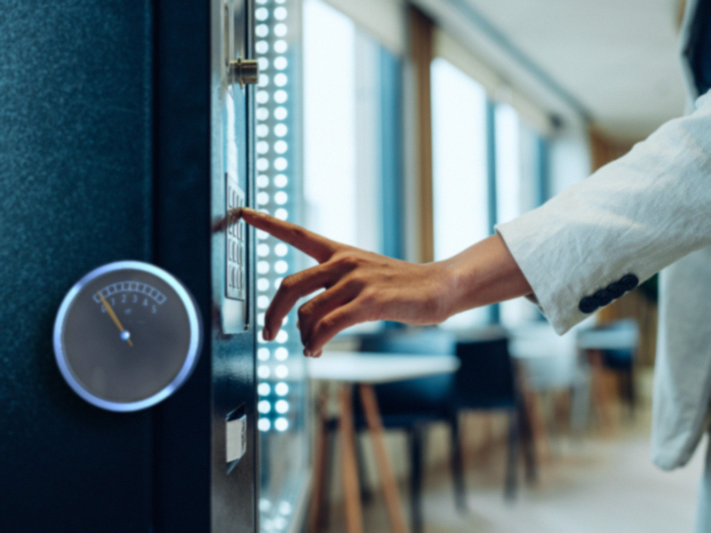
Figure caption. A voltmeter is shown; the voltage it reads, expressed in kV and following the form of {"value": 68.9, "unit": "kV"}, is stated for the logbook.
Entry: {"value": 0.5, "unit": "kV"}
